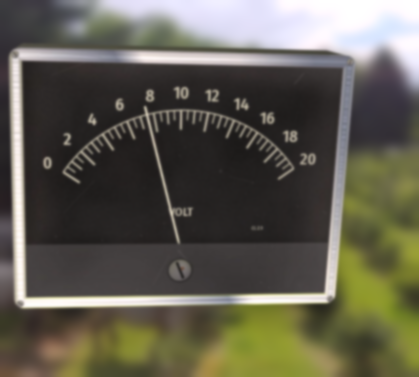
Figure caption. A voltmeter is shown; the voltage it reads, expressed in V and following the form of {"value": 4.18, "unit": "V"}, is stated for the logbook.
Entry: {"value": 7.5, "unit": "V"}
